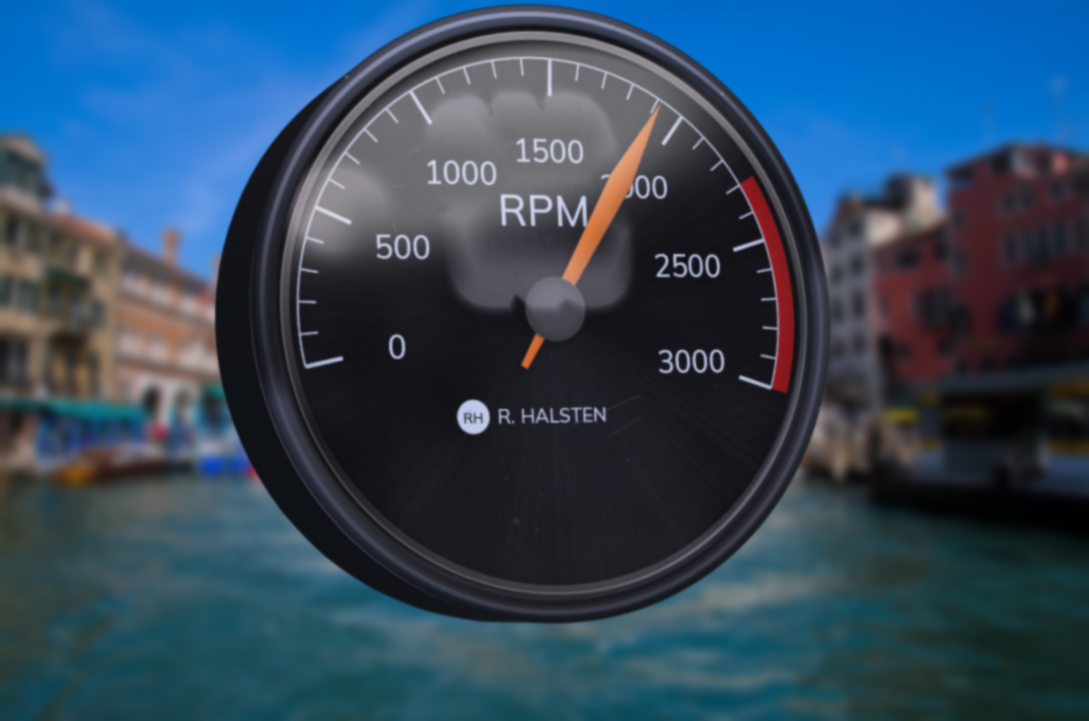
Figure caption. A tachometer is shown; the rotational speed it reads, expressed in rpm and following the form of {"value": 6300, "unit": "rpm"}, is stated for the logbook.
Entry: {"value": 1900, "unit": "rpm"}
